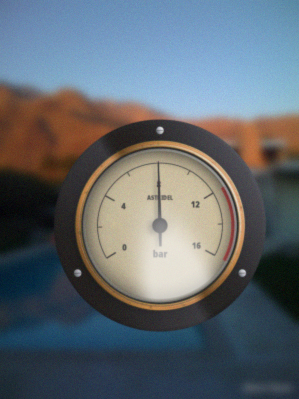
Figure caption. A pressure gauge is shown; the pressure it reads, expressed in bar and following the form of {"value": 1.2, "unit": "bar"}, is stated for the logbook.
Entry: {"value": 8, "unit": "bar"}
